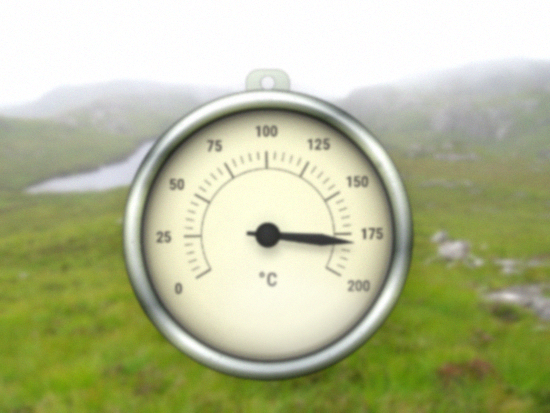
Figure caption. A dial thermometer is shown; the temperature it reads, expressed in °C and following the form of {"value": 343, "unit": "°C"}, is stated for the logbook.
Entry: {"value": 180, "unit": "°C"}
